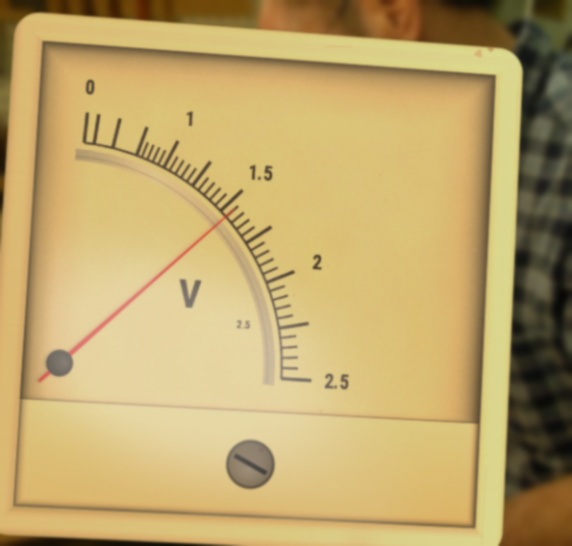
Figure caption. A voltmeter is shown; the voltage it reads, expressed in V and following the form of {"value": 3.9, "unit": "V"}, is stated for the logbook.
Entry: {"value": 1.55, "unit": "V"}
